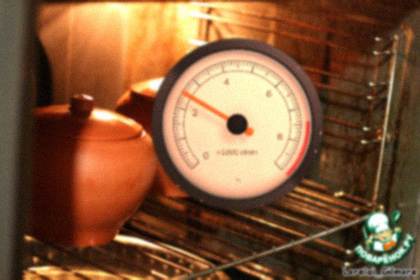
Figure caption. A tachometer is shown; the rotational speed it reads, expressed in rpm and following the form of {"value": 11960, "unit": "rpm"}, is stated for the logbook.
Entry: {"value": 2500, "unit": "rpm"}
